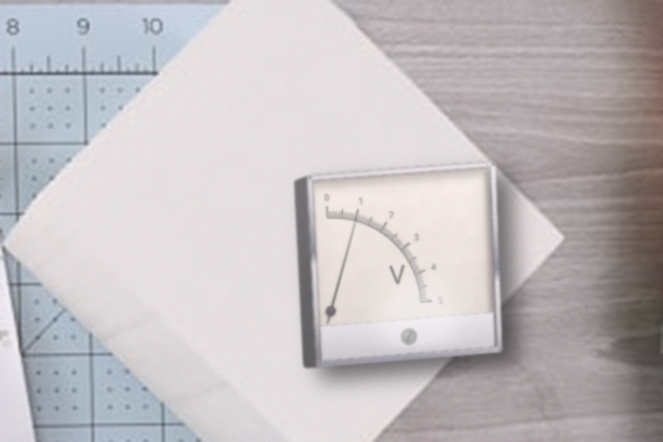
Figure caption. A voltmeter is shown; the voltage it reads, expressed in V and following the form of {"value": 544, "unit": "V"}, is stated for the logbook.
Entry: {"value": 1, "unit": "V"}
